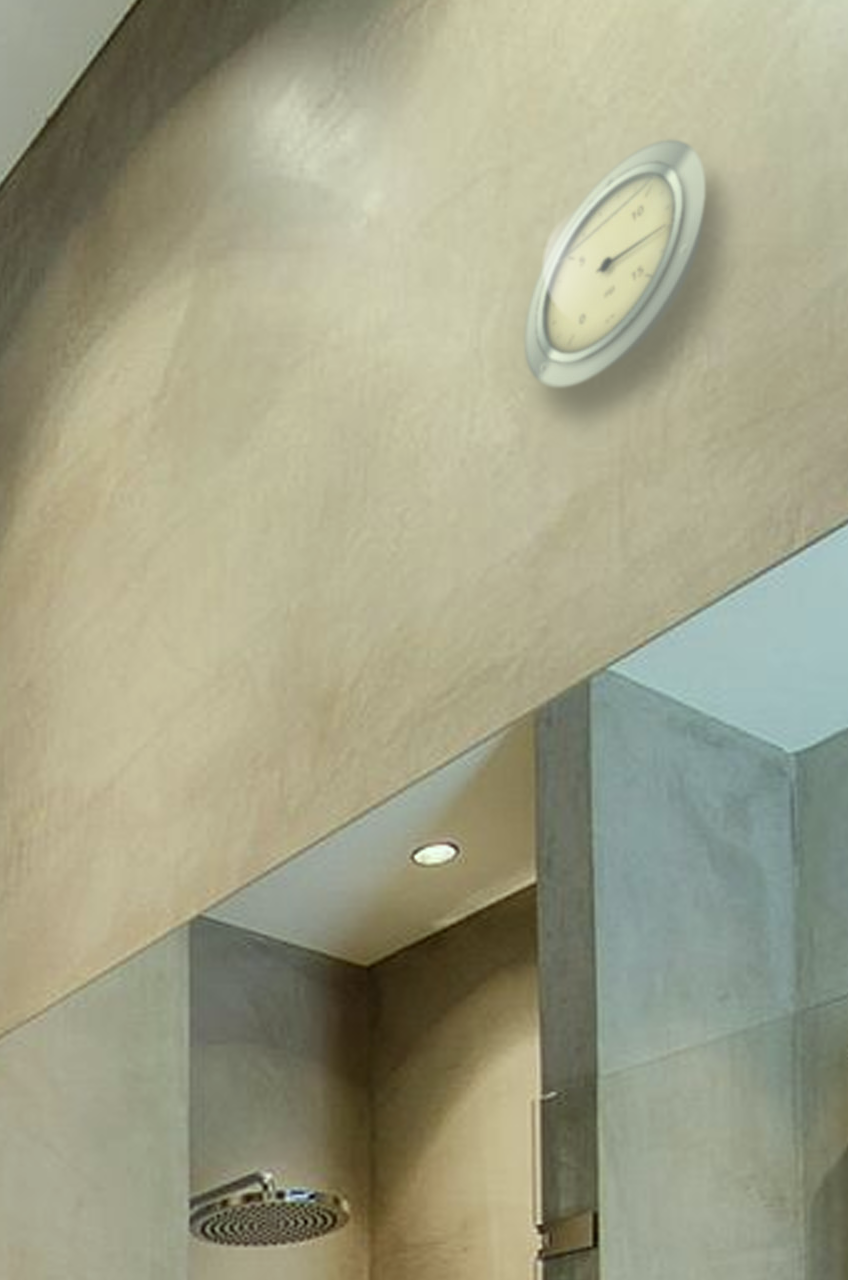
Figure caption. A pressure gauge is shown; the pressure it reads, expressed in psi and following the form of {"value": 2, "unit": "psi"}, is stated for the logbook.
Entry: {"value": 13, "unit": "psi"}
